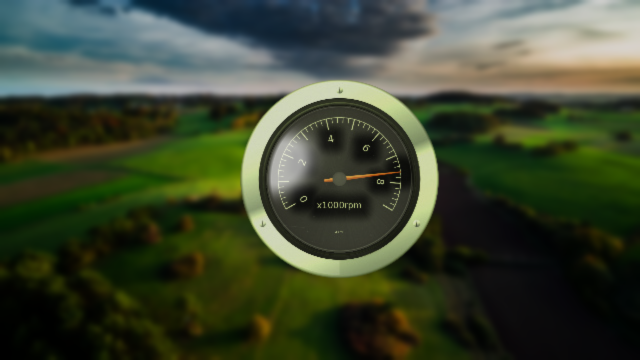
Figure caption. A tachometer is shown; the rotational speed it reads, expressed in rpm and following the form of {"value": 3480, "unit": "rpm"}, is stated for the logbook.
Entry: {"value": 7600, "unit": "rpm"}
